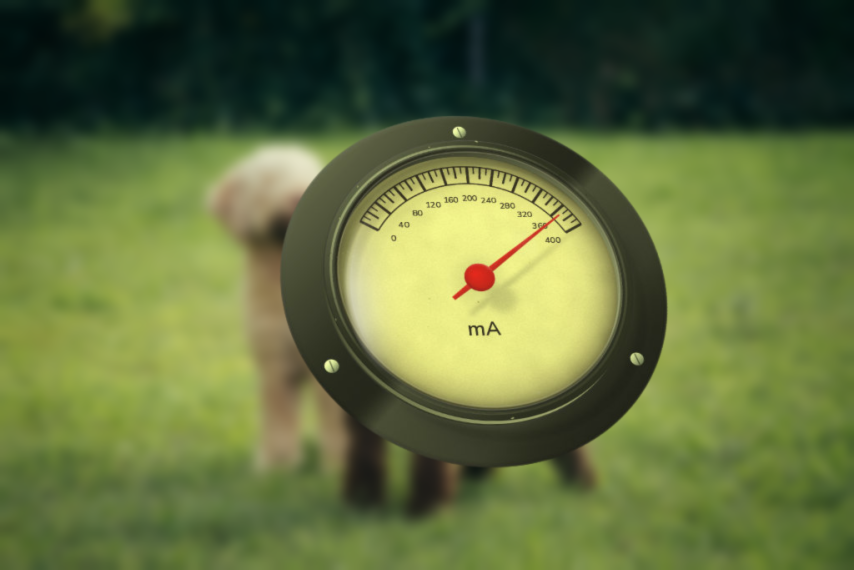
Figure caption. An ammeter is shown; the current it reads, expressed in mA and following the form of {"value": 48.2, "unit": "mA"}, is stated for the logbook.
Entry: {"value": 370, "unit": "mA"}
